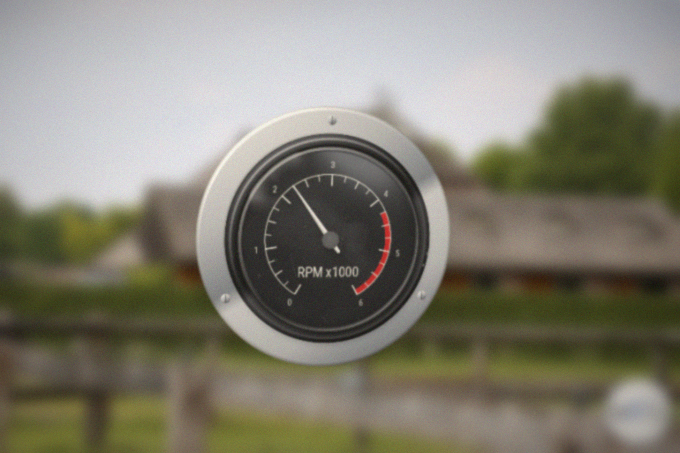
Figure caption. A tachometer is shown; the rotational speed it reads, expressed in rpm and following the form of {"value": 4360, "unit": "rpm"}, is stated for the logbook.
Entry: {"value": 2250, "unit": "rpm"}
